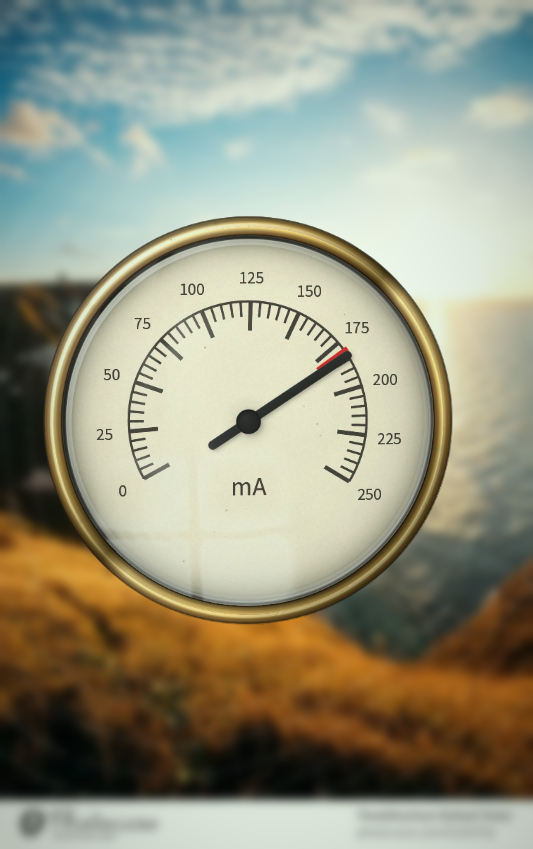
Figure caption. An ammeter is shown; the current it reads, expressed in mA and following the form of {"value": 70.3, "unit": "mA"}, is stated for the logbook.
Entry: {"value": 182.5, "unit": "mA"}
